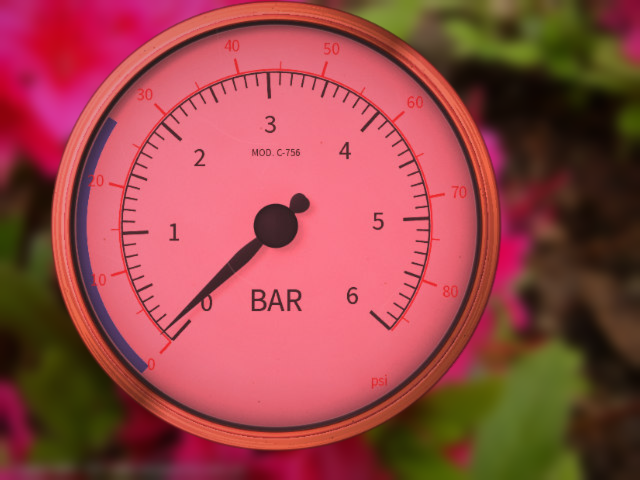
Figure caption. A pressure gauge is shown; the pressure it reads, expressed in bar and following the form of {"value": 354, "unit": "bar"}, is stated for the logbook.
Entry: {"value": 0.1, "unit": "bar"}
